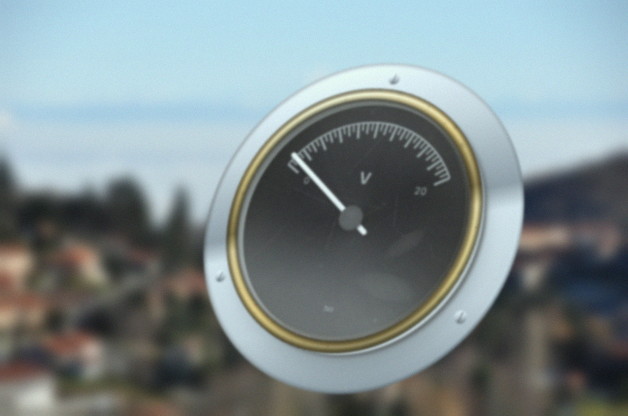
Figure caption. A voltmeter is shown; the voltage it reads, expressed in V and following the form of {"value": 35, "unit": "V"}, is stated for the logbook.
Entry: {"value": 1, "unit": "V"}
